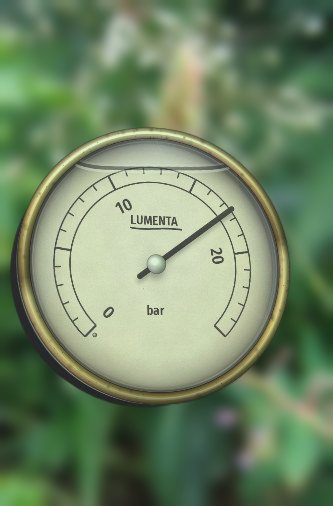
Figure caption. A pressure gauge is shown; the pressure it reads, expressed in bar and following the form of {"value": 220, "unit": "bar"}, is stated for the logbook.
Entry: {"value": 17.5, "unit": "bar"}
